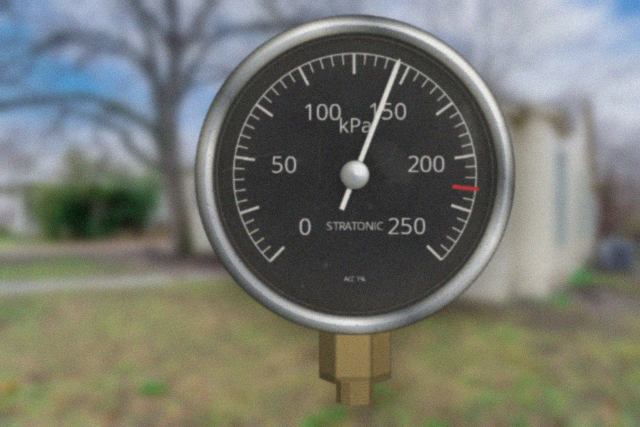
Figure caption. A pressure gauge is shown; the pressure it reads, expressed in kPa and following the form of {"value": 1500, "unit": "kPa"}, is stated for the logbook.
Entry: {"value": 145, "unit": "kPa"}
